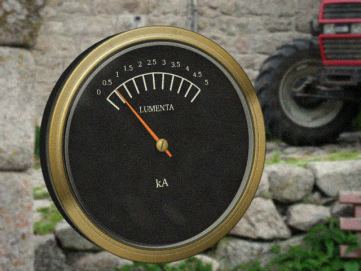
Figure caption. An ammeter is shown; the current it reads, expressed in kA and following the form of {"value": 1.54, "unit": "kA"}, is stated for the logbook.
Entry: {"value": 0.5, "unit": "kA"}
